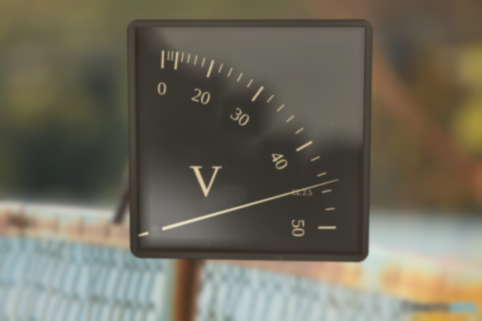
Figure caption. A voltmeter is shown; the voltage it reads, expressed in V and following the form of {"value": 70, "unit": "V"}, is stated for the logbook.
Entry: {"value": 45, "unit": "V"}
